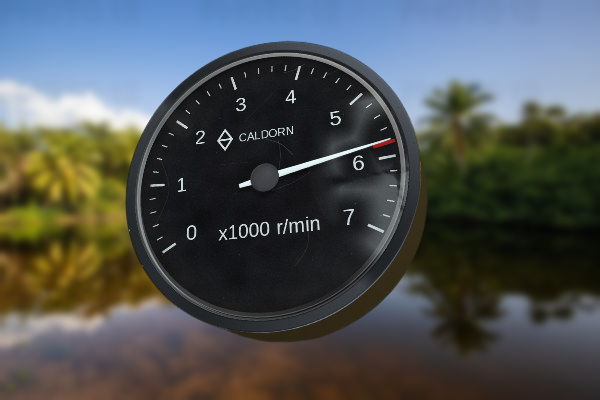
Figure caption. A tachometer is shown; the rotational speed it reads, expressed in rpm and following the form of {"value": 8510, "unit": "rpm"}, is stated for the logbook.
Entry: {"value": 5800, "unit": "rpm"}
